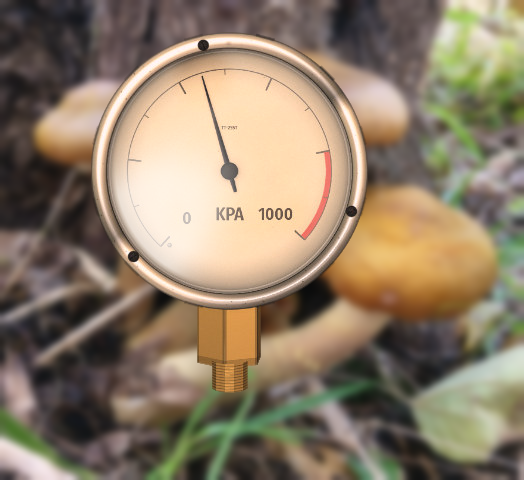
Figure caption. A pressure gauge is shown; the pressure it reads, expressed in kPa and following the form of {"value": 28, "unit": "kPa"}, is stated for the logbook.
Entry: {"value": 450, "unit": "kPa"}
